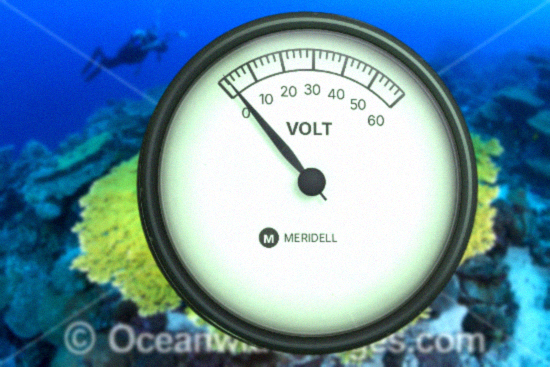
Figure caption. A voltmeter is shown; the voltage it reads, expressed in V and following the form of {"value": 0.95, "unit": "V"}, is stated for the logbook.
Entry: {"value": 2, "unit": "V"}
